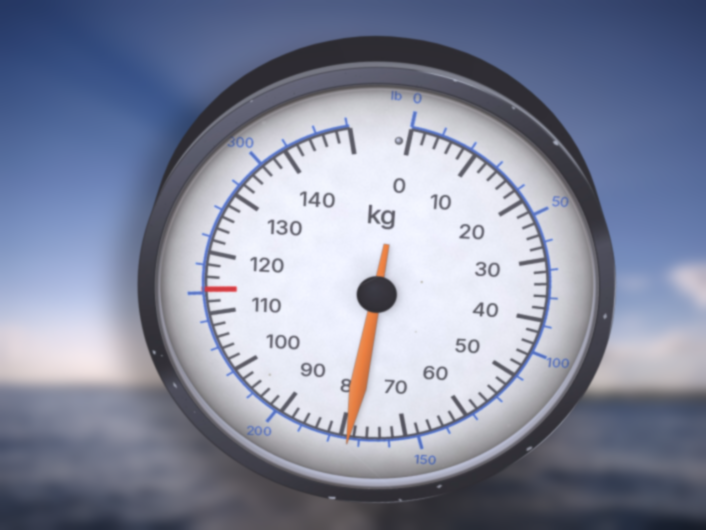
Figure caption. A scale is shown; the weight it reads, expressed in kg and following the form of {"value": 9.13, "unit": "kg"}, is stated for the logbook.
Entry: {"value": 79, "unit": "kg"}
